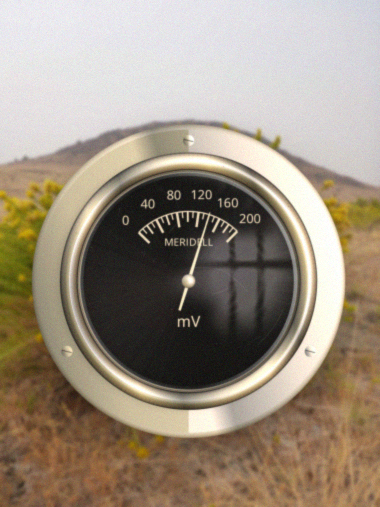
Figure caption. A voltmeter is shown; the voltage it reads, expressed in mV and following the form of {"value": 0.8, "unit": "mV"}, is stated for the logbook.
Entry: {"value": 140, "unit": "mV"}
